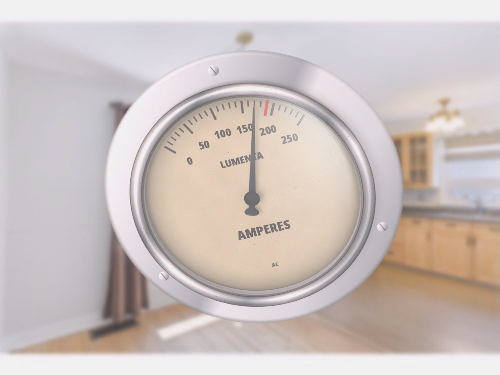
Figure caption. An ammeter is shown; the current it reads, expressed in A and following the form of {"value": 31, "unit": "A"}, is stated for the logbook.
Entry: {"value": 170, "unit": "A"}
